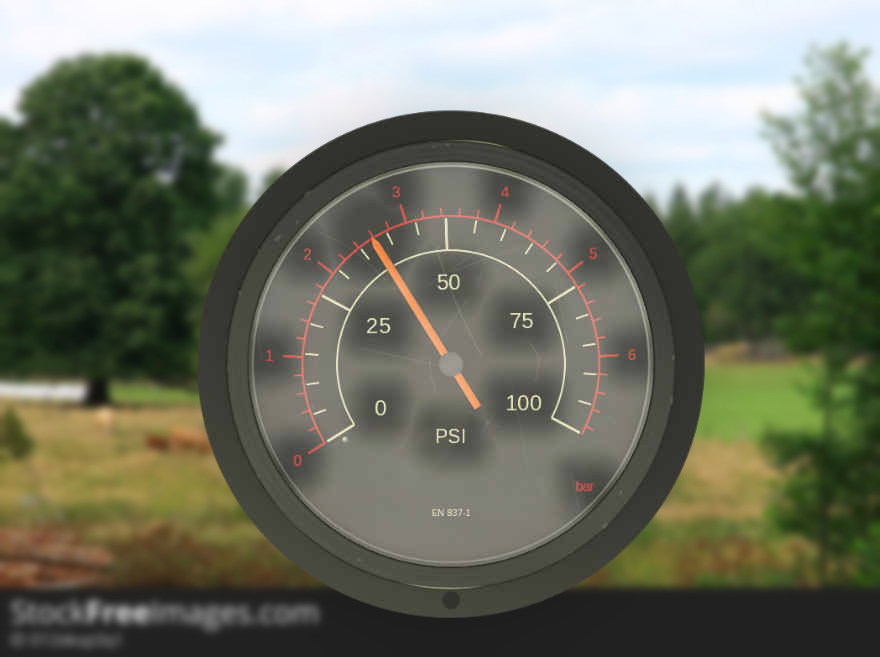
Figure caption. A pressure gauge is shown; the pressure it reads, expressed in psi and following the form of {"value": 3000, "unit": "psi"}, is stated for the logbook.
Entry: {"value": 37.5, "unit": "psi"}
